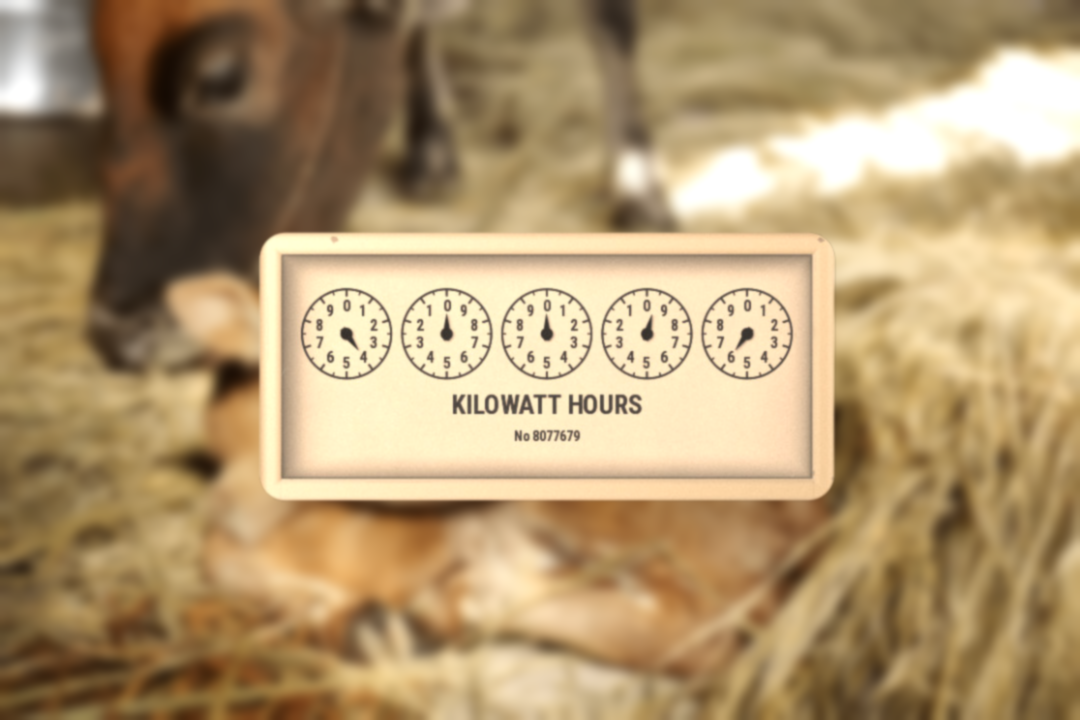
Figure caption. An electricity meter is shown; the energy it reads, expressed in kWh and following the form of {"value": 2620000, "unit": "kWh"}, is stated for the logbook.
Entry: {"value": 39996, "unit": "kWh"}
